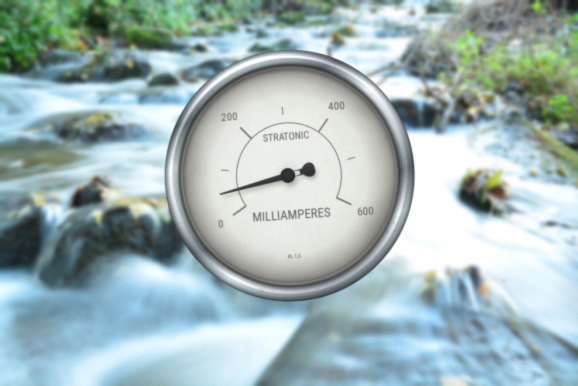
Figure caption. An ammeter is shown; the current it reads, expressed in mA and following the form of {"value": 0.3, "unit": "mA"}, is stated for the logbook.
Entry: {"value": 50, "unit": "mA"}
